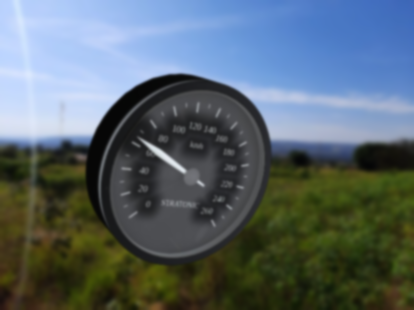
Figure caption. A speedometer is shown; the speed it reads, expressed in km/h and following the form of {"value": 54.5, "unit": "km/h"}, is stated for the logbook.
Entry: {"value": 65, "unit": "km/h"}
